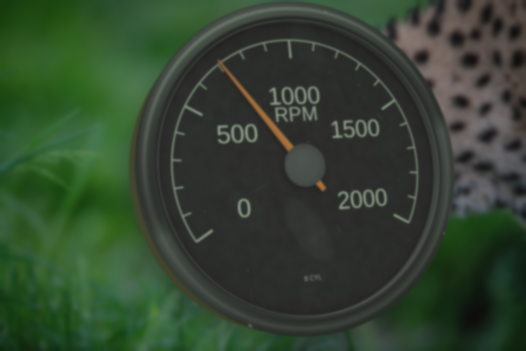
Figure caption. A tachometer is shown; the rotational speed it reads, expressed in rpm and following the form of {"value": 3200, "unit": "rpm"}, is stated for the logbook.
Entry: {"value": 700, "unit": "rpm"}
